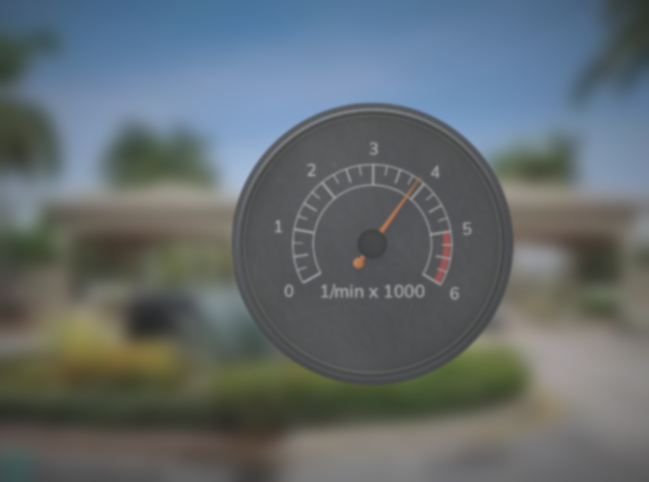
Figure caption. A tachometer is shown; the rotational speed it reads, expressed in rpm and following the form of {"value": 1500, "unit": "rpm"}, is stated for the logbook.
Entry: {"value": 3875, "unit": "rpm"}
